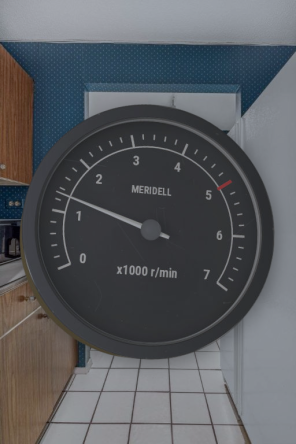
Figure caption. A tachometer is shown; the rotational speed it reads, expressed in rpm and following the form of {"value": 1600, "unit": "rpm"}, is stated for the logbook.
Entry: {"value": 1300, "unit": "rpm"}
